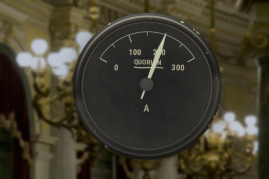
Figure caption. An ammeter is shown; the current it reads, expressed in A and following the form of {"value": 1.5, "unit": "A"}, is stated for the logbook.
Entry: {"value": 200, "unit": "A"}
